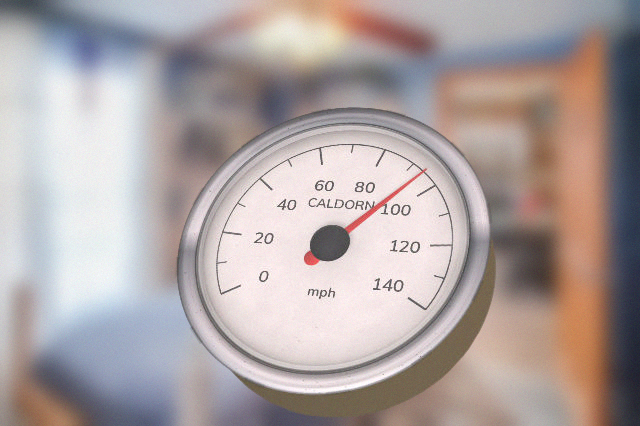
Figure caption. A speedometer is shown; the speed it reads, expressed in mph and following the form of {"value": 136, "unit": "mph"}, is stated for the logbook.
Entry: {"value": 95, "unit": "mph"}
